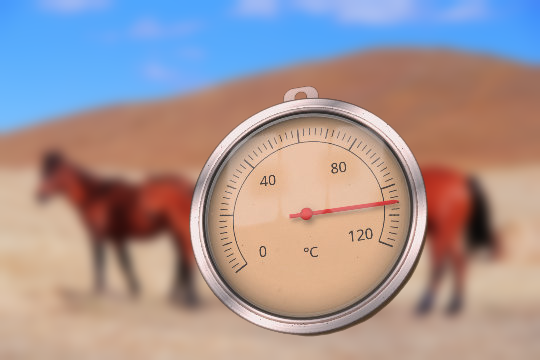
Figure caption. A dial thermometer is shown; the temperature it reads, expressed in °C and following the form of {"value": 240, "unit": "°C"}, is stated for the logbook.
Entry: {"value": 106, "unit": "°C"}
